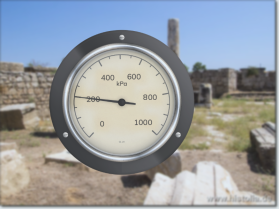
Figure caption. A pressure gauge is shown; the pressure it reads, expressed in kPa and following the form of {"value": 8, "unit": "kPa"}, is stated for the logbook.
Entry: {"value": 200, "unit": "kPa"}
